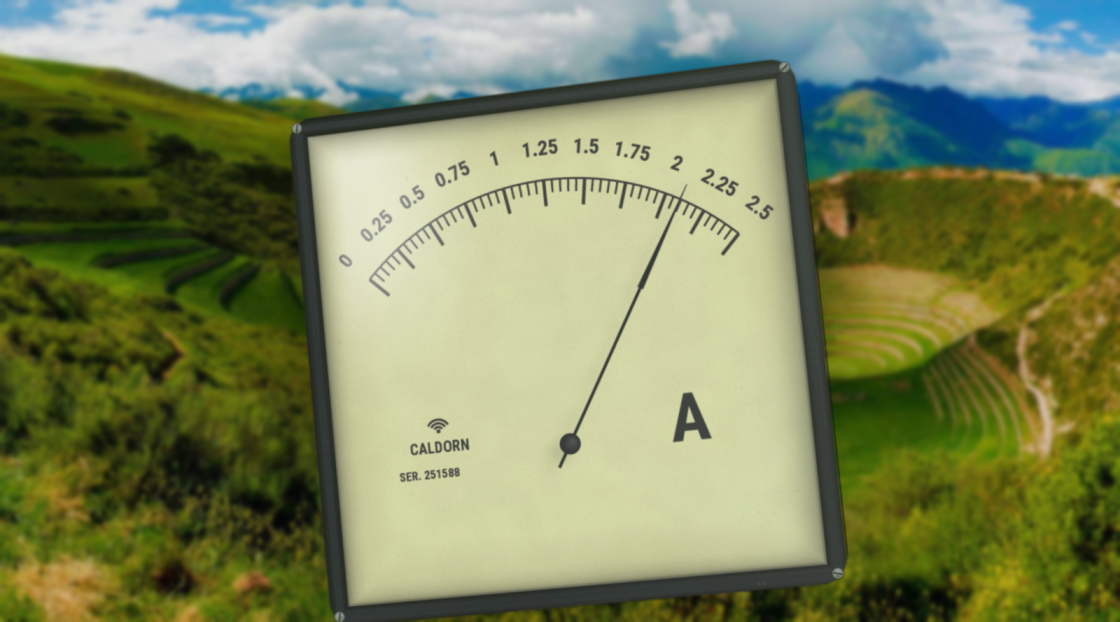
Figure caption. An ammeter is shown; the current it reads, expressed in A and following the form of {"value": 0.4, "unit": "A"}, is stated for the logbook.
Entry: {"value": 2.1, "unit": "A"}
